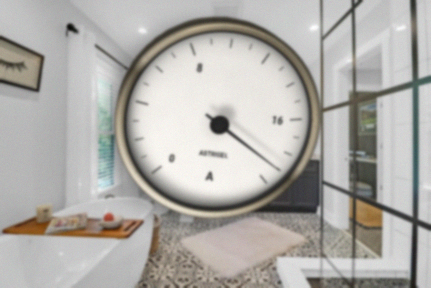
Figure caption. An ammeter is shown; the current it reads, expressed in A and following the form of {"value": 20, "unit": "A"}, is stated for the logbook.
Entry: {"value": 19, "unit": "A"}
